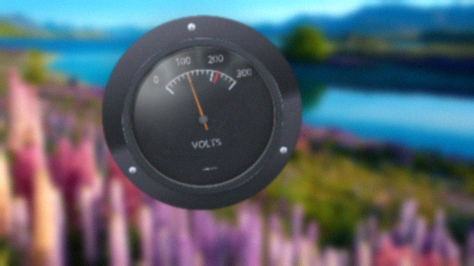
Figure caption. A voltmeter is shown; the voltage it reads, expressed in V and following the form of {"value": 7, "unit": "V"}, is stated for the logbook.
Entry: {"value": 100, "unit": "V"}
